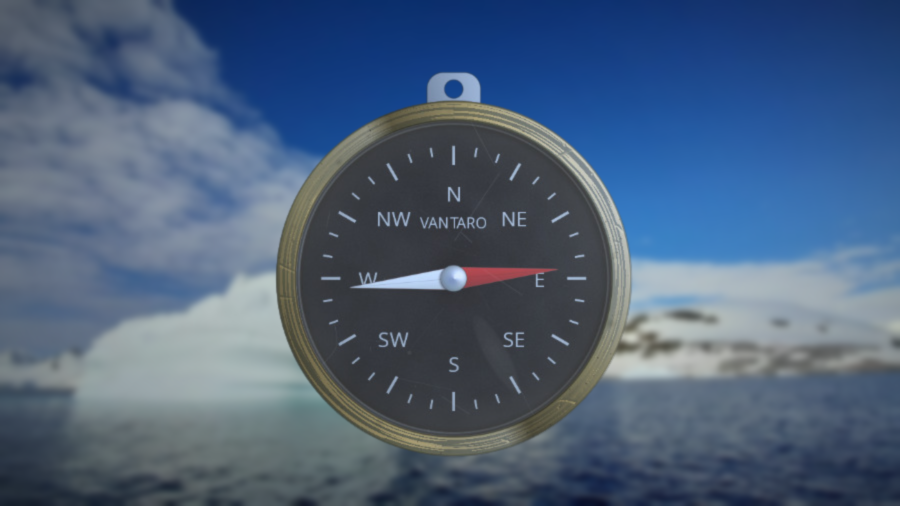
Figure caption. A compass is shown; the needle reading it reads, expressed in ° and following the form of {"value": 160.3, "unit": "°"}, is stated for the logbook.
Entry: {"value": 85, "unit": "°"}
